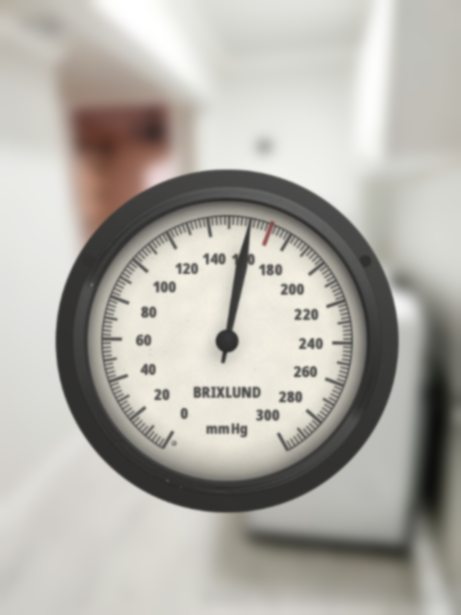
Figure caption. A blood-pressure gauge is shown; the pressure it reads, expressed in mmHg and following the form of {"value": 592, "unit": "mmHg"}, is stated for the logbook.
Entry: {"value": 160, "unit": "mmHg"}
